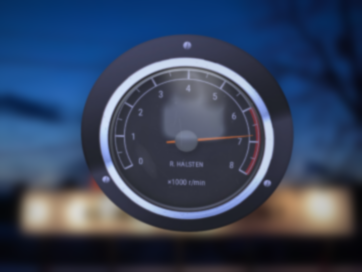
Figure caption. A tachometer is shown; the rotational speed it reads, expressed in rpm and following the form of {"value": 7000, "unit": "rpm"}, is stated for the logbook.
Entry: {"value": 6750, "unit": "rpm"}
